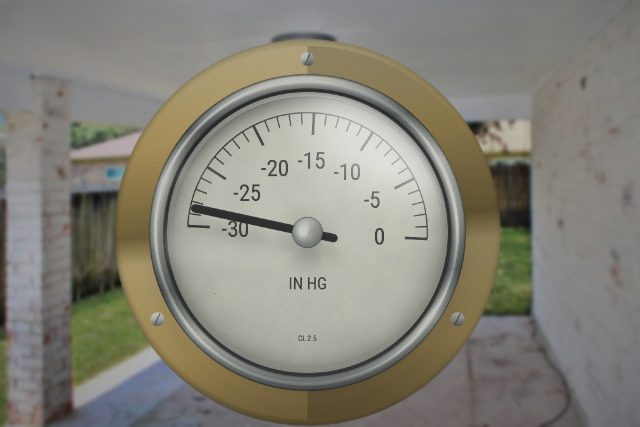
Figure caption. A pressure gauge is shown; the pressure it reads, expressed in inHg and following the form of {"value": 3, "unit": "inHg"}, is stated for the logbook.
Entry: {"value": -28.5, "unit": "inHg"}
